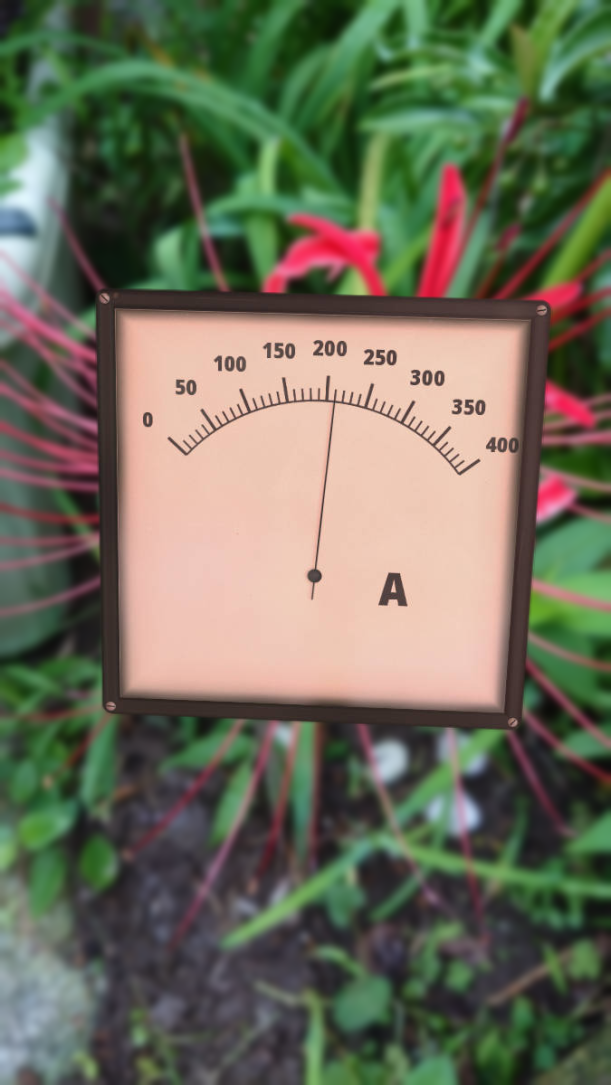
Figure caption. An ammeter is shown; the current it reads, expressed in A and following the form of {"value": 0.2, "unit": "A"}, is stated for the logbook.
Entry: {"value": 210, "unit": "A"}
